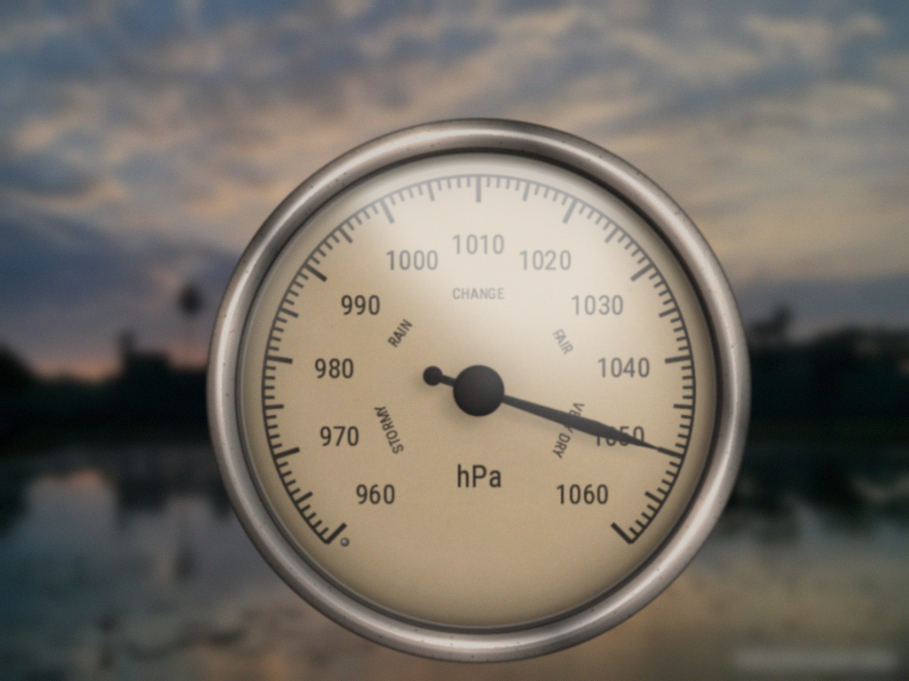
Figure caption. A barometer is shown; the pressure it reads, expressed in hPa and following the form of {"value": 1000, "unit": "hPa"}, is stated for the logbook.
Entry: {"value": 1050, "unit": "hPa"}
